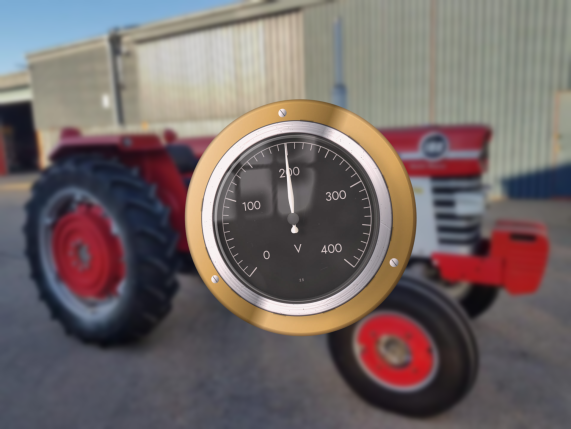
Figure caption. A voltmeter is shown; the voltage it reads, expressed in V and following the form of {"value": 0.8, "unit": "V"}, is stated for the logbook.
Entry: {"value": 200, "unit": "V"}
